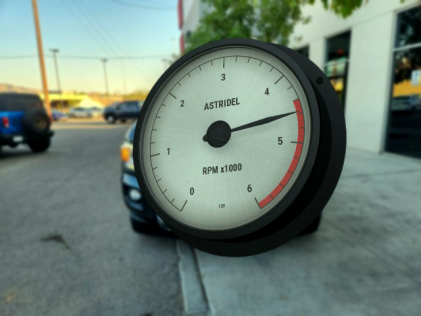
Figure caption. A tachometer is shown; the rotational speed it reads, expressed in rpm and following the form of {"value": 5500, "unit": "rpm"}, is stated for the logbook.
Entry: {"value": 4600, "unit": "rpm"}
